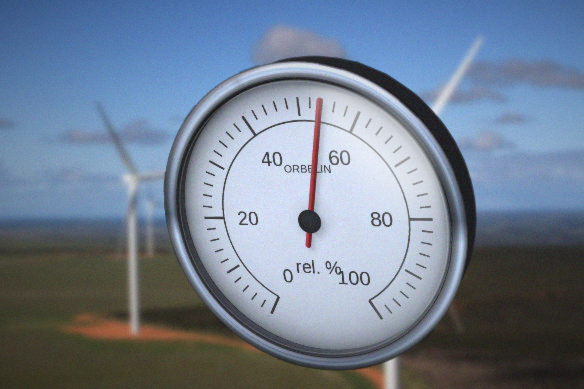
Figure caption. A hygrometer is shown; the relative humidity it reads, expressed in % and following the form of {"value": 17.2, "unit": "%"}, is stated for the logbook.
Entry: {"value": 54, "unit": "%"}
